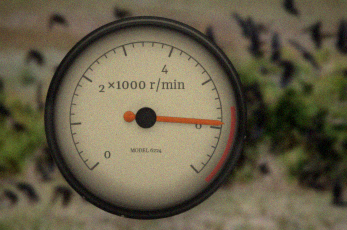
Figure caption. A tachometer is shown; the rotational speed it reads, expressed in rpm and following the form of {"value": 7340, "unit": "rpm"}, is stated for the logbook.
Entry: {"value": 5900, "unit": "rpm"}
